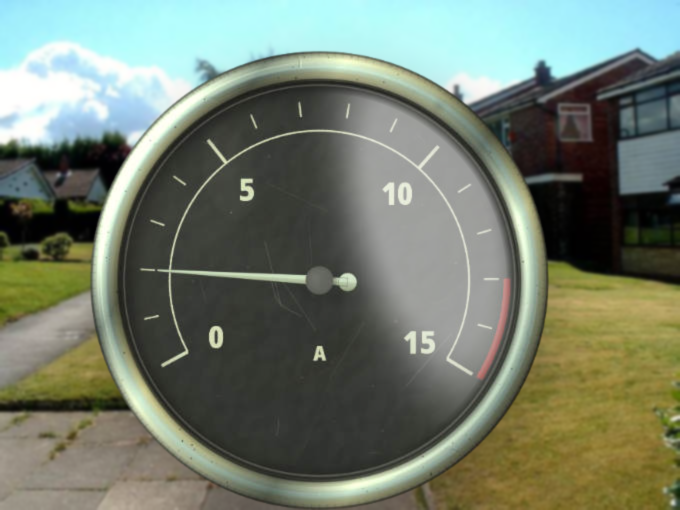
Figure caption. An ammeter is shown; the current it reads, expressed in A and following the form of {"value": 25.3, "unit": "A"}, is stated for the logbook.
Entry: {"value": 2, "unit": "A"}
